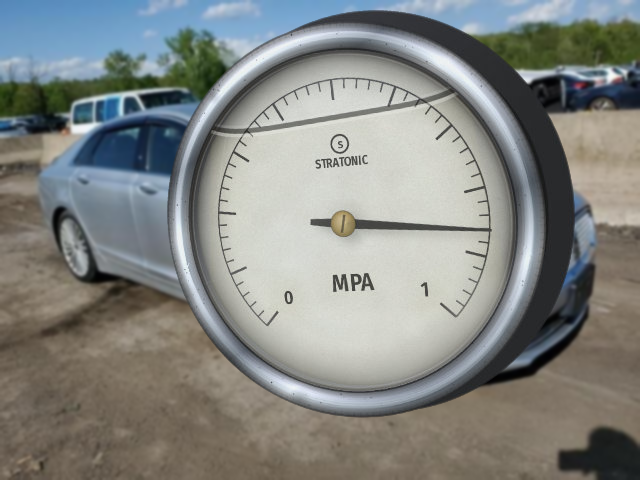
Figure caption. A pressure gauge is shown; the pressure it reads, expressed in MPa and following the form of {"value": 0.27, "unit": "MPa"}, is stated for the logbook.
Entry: {"value": 0.86, "unit": "MPa"}
